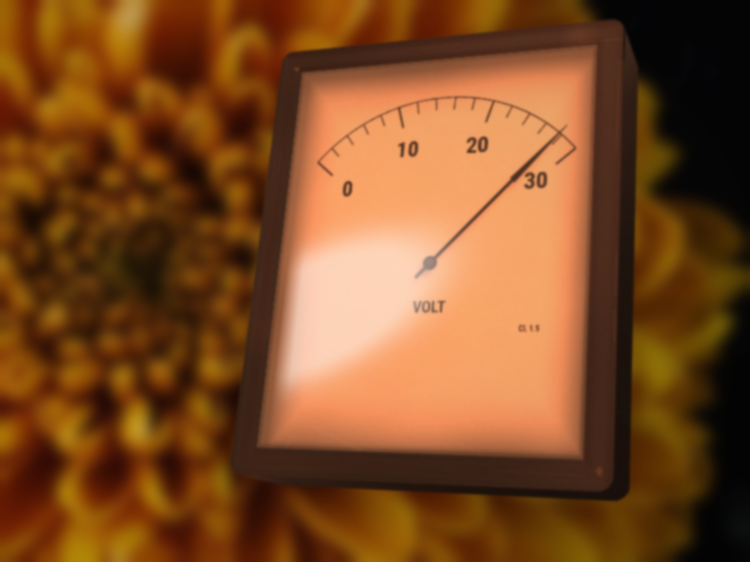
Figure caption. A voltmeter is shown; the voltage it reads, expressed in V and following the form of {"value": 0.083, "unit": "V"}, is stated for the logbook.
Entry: {"value": 28, "unit": "V"}
